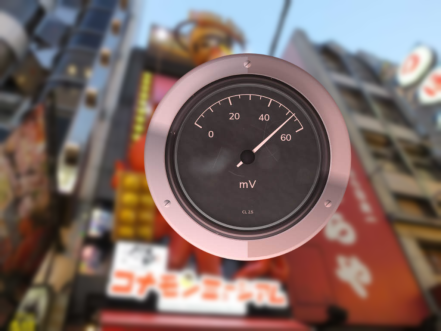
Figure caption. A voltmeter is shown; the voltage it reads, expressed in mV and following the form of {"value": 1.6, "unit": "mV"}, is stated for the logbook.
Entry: {"value": 52.5, "unit": "mV"}
